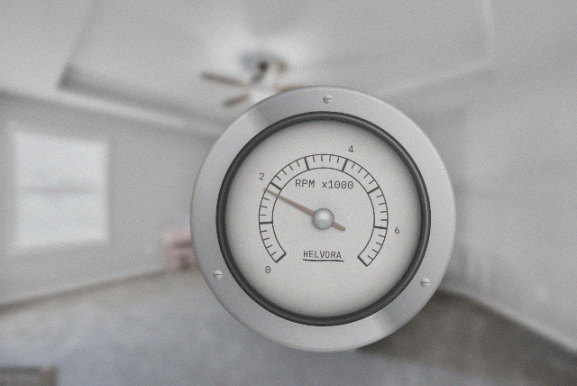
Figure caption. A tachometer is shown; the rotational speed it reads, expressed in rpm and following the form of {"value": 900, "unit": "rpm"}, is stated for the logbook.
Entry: {"value": 1800, "unit": "rpm"}
